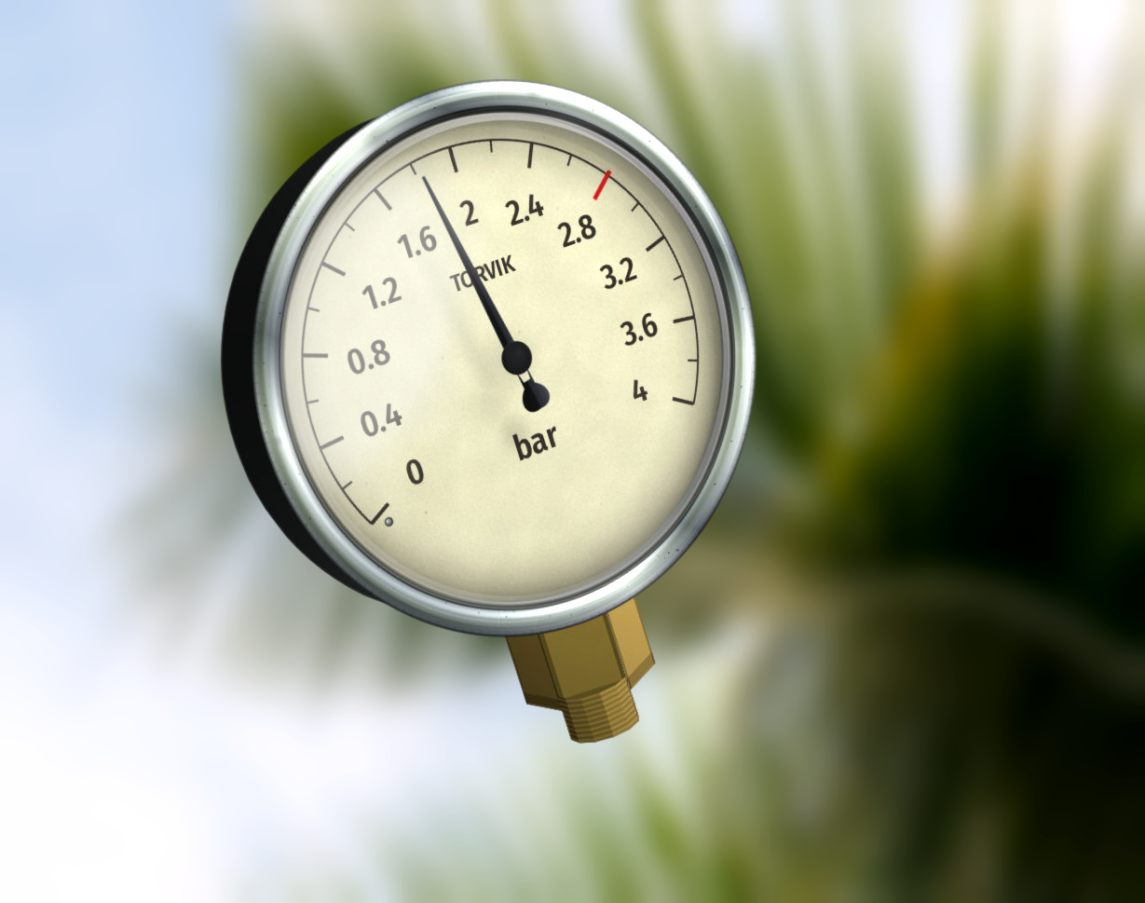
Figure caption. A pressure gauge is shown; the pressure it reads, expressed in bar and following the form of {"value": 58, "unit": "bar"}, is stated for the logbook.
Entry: {"value": 1.8, "unit": "bar"}
